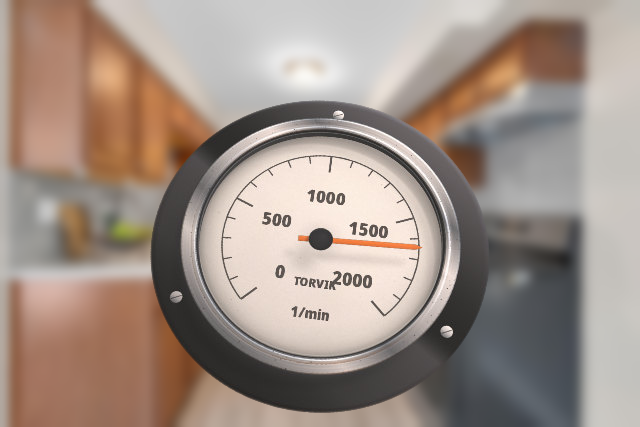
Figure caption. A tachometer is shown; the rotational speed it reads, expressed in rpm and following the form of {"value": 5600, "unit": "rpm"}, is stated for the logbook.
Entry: {"value": 1650, "unit": "rpm"}
